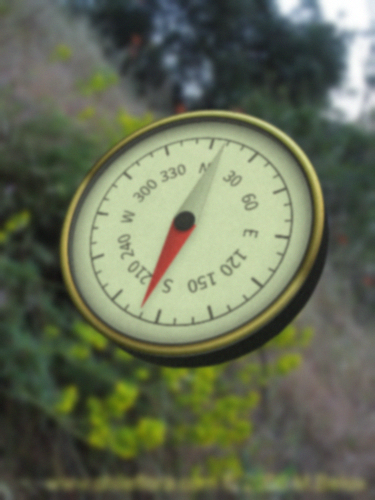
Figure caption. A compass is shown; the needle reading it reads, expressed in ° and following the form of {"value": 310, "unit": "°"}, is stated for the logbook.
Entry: {"value": 190, "unit": "°"}
